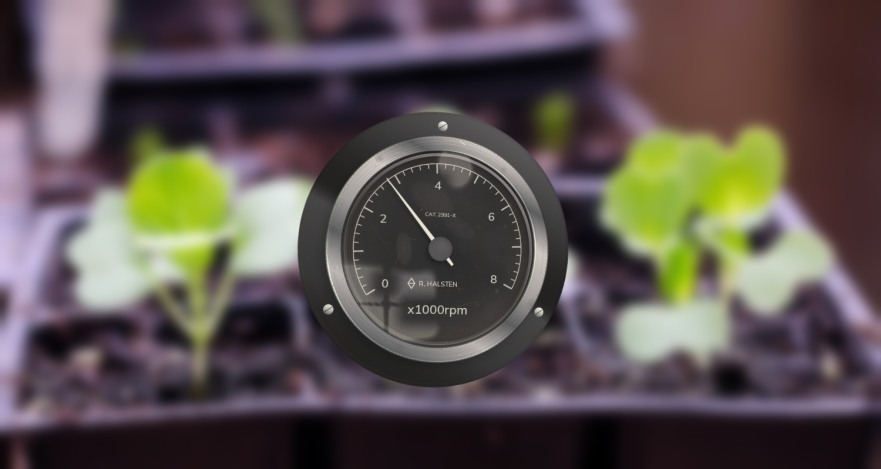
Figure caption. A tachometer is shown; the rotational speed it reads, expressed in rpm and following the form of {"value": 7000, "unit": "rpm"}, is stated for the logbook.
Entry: {"value": 2800, "unit": "rpm"}
